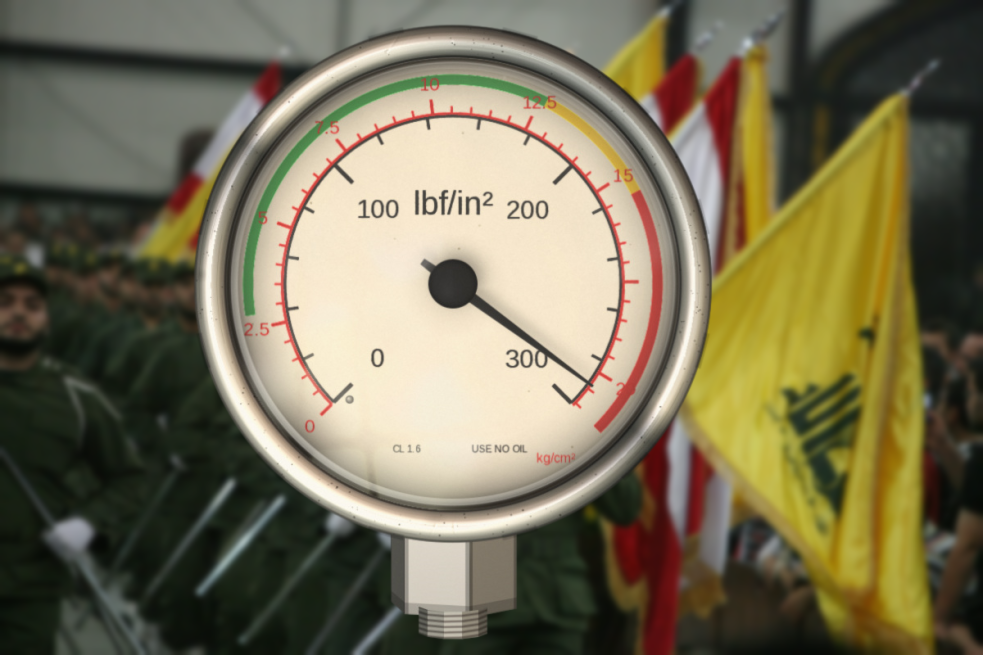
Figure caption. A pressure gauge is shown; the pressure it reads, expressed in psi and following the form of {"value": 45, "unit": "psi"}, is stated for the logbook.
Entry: {"value": 290, "unit": "psi"}
